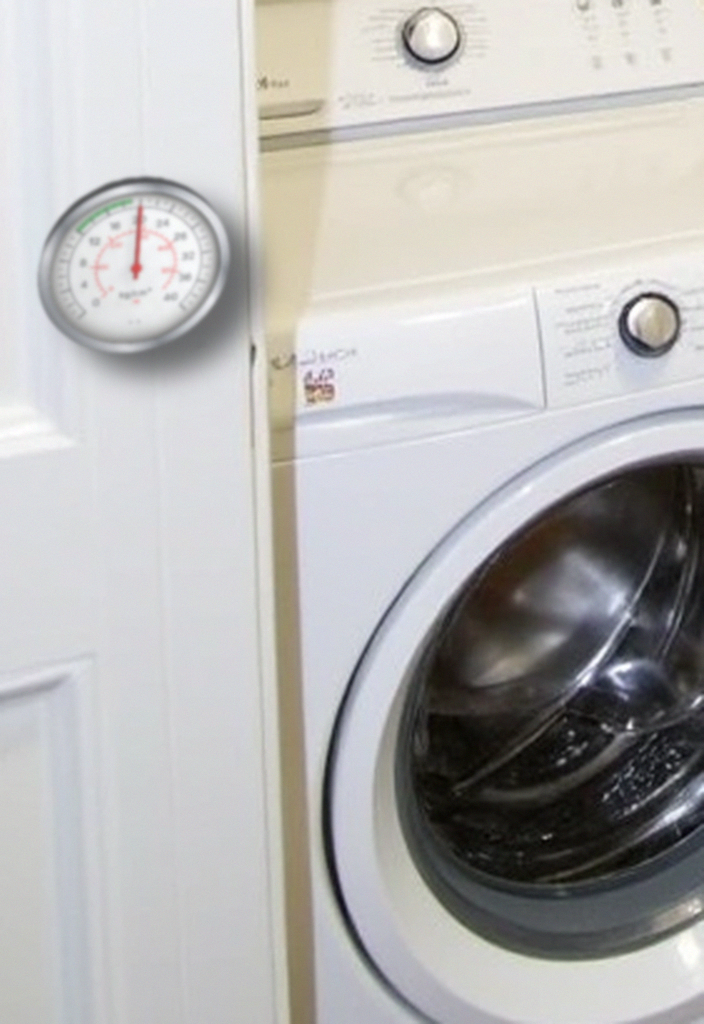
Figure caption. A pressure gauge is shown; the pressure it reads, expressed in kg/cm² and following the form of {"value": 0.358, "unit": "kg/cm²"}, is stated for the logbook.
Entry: {"value": 20, "unit": "kg/cm²"}
